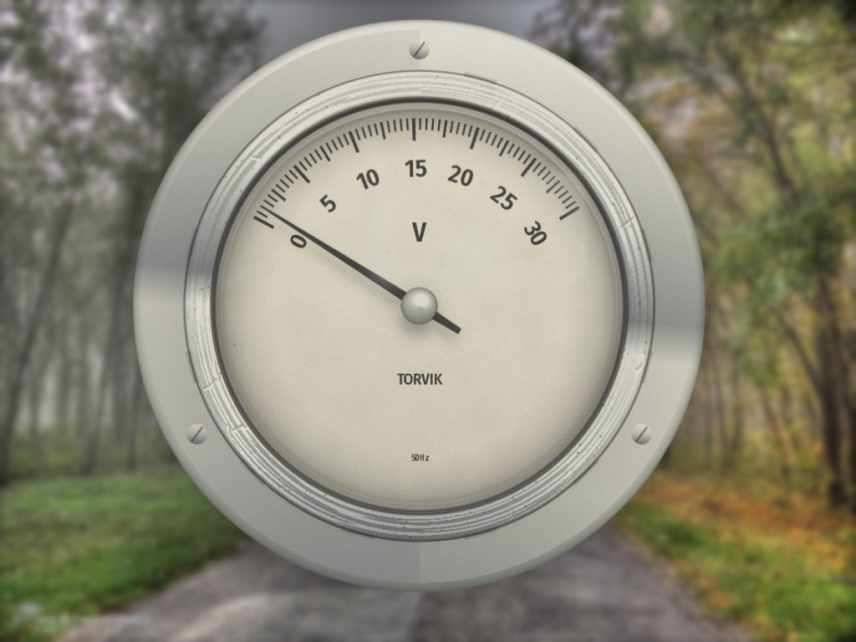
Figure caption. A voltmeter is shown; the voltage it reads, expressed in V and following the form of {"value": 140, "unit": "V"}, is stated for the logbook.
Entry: {"value": 1, "unit": "V"}
